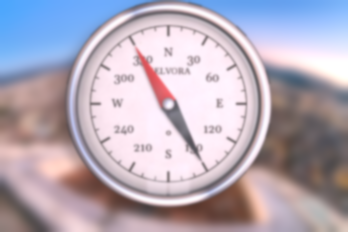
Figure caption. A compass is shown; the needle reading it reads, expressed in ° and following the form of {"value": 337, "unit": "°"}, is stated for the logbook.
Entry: {"value": 330, "unit": "°"}
